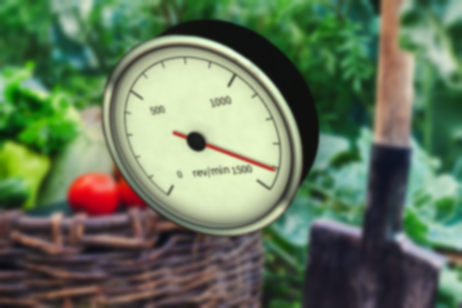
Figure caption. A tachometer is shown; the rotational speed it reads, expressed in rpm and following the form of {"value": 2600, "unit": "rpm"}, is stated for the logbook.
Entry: {"value": 1400, "unit": "rpm"}
